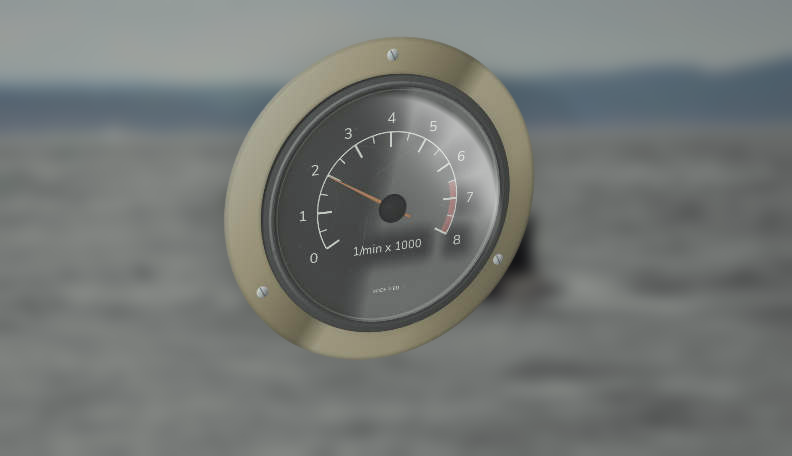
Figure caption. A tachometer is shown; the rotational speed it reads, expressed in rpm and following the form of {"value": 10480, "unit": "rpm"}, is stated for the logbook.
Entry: {"value": 2000, "unit": "rpm"}
